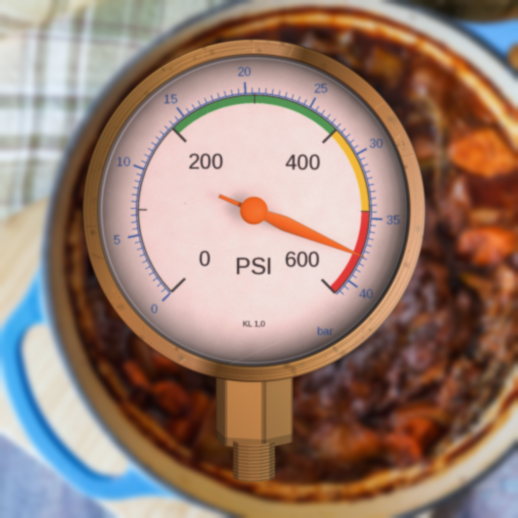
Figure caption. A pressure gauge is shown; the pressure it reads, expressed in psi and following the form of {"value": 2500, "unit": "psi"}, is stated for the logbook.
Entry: {"value": 550, "unit": "psi"}
